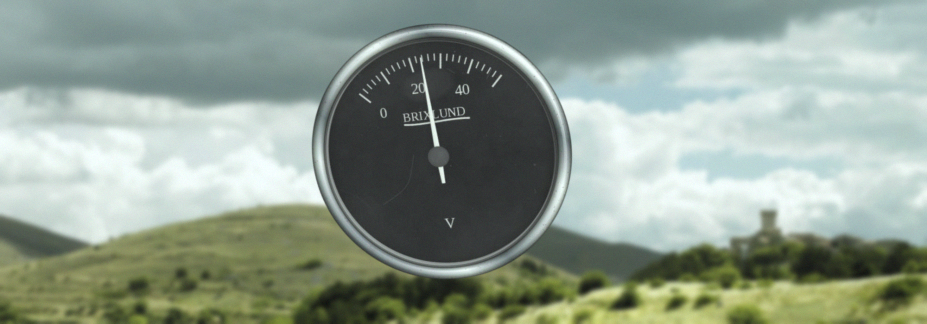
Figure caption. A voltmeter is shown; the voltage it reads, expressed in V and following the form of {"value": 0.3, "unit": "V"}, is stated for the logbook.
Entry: {"value": 24, "unit": "V"}
